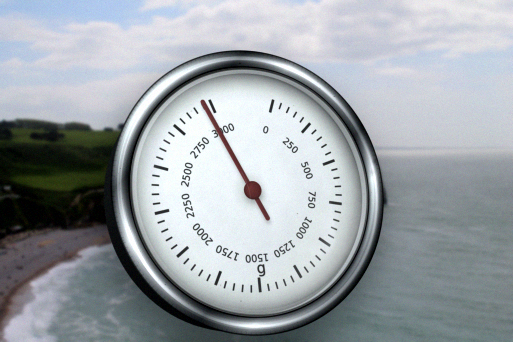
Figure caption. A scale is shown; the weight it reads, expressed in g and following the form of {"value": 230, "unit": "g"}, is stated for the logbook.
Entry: {"value": 2950, "unit": "g"}
